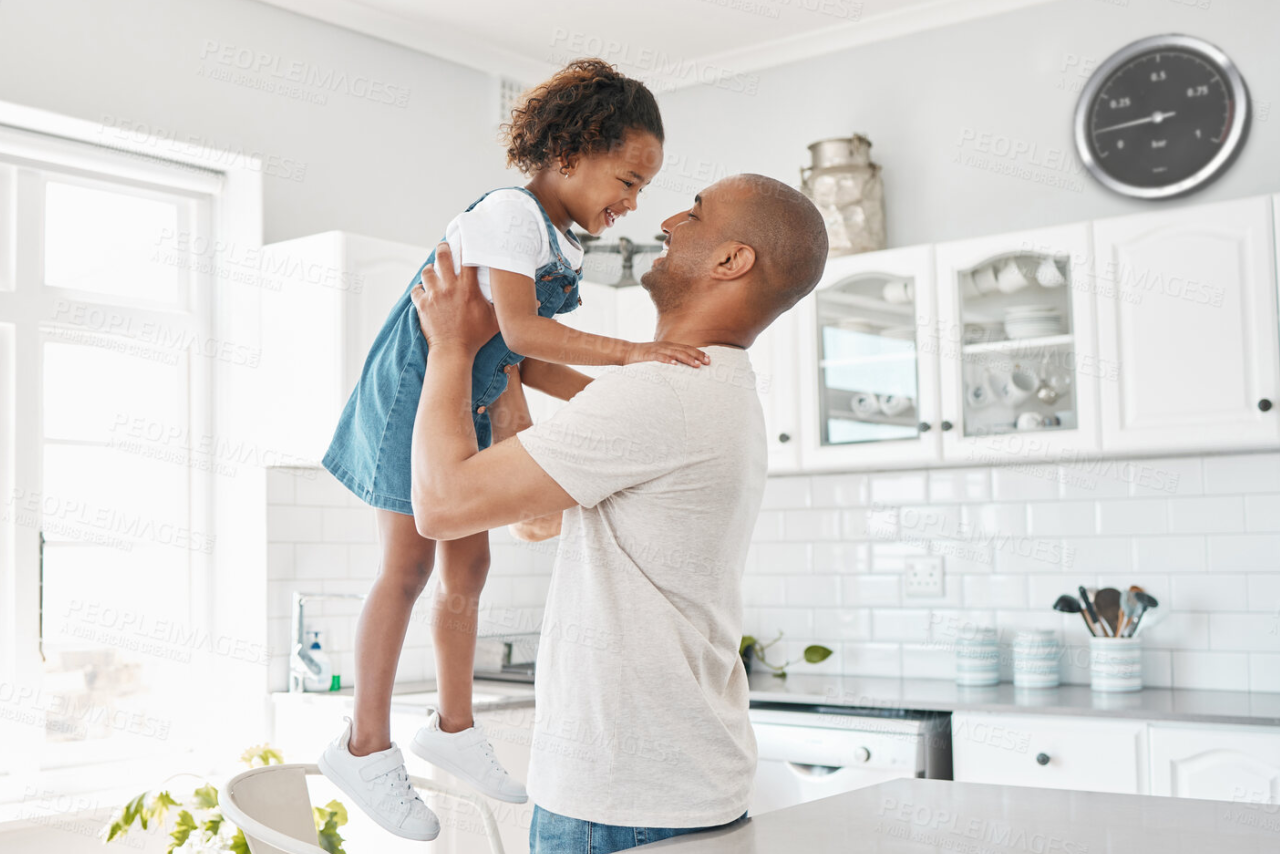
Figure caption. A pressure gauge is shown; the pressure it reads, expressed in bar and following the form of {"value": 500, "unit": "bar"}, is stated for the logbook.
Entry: {"value": 0.1, "unit": "bar"}
